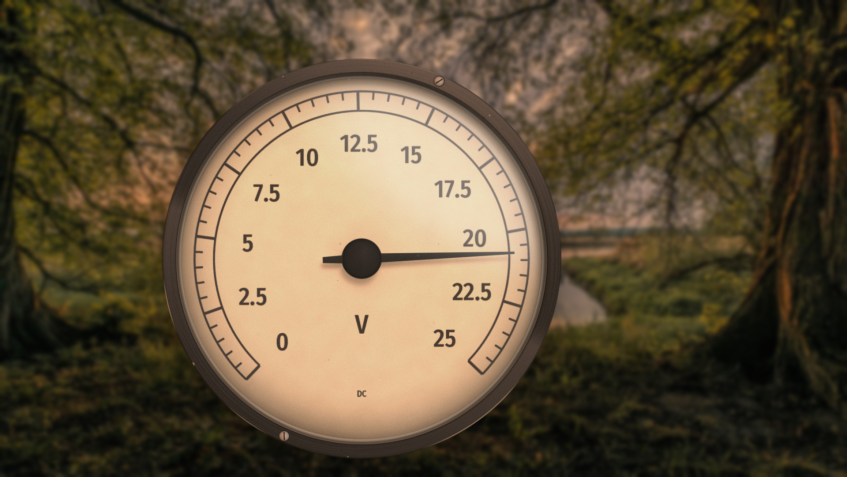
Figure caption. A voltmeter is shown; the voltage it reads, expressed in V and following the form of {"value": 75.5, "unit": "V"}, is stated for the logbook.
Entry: {"value": 20.75, "unit": "V"}
